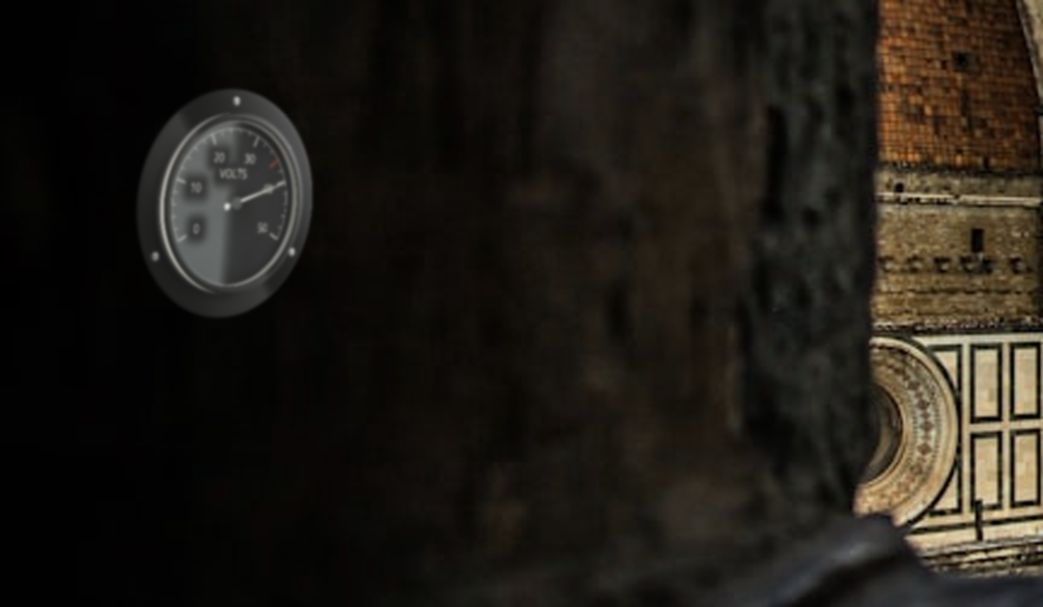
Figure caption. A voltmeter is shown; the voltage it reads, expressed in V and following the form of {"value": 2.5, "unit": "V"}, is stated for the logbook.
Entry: {"value": 40, "unit": "V"}
